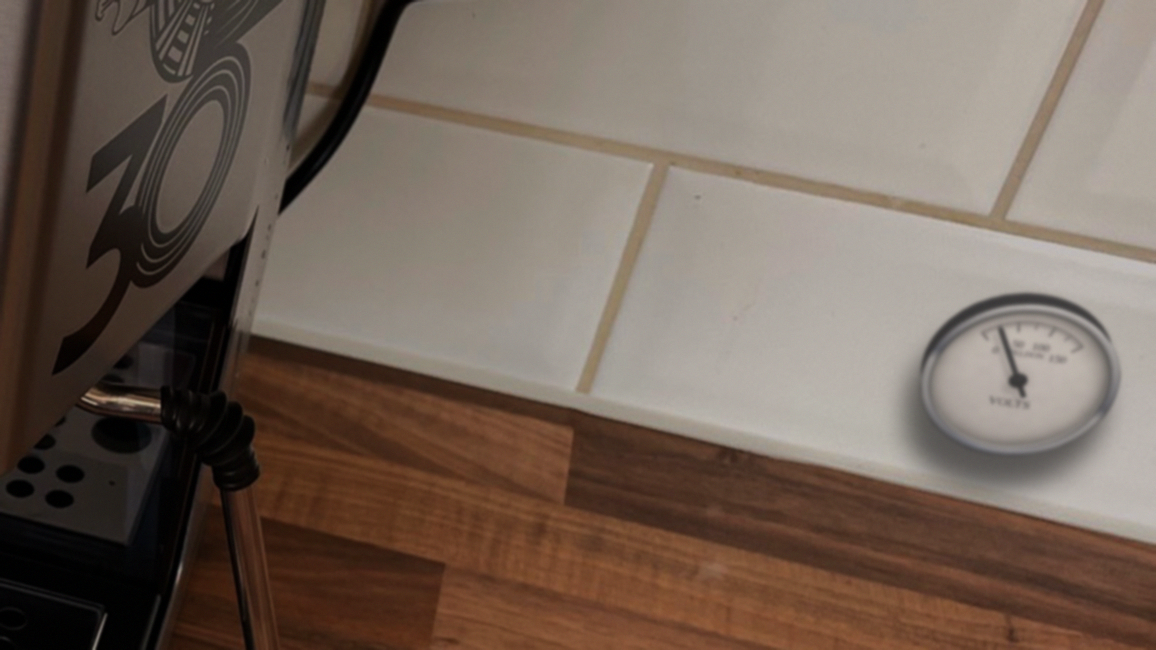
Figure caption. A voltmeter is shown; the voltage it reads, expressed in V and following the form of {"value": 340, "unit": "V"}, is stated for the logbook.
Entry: {"value": 25, "unit": "V"}
